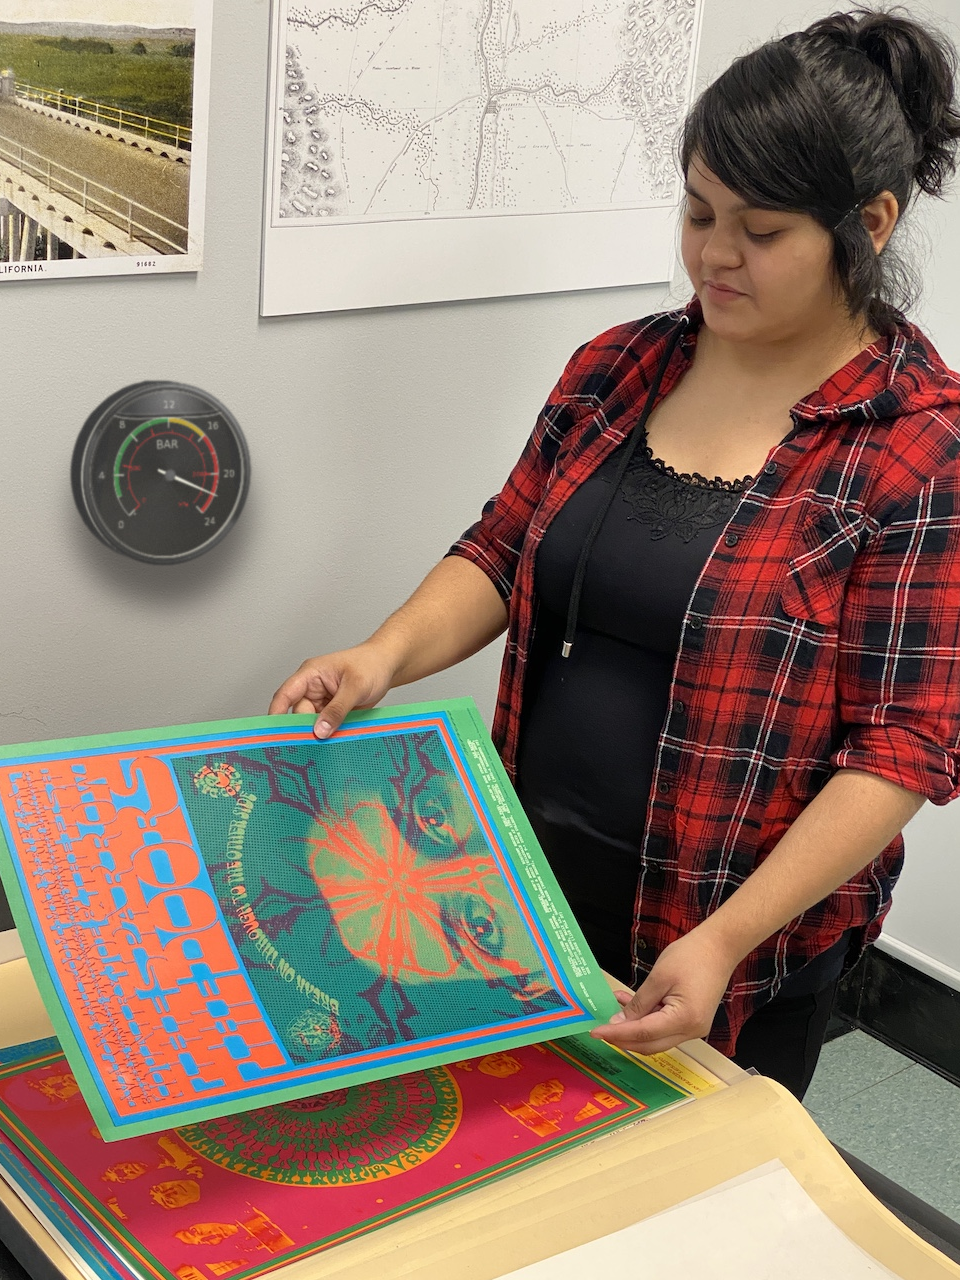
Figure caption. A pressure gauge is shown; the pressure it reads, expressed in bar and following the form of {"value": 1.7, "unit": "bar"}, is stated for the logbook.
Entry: {"value": 22, "unit": "bar"}
